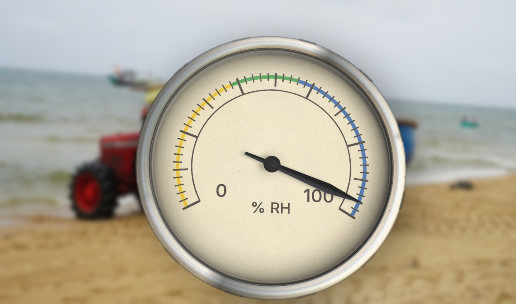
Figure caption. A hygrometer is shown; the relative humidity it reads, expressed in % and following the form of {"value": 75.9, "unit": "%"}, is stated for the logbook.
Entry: {"value": 96, "unit": "%"}
